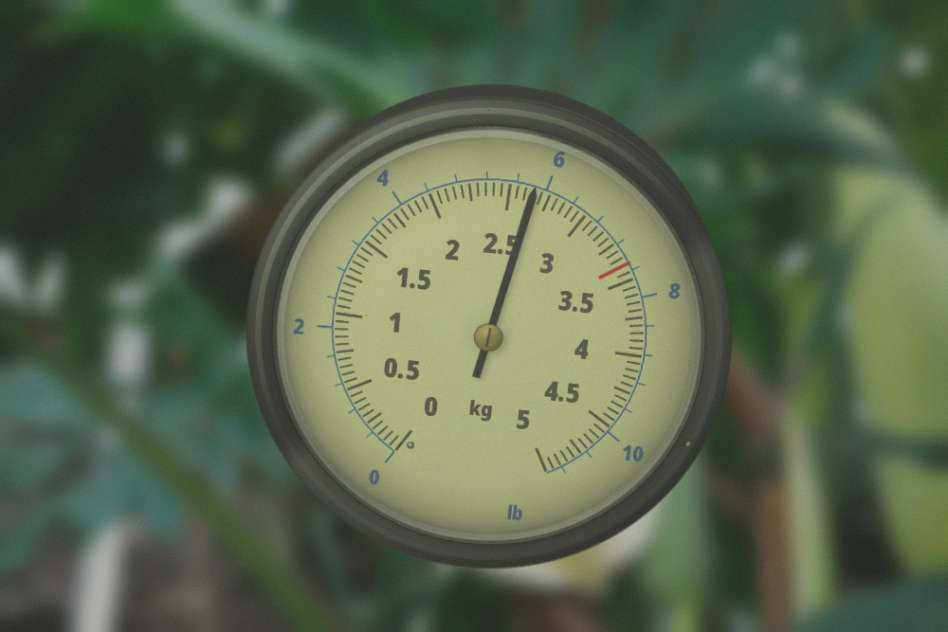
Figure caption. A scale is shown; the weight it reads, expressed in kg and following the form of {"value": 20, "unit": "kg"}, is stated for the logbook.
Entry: {"value": 2.65, "unit": "kg"}
